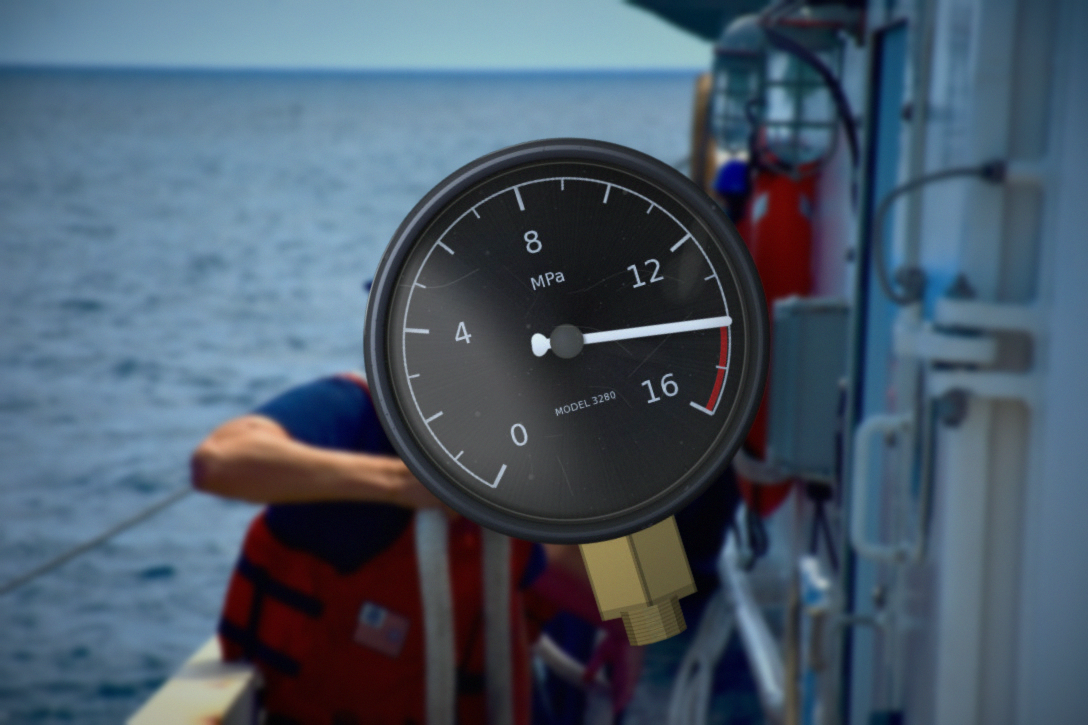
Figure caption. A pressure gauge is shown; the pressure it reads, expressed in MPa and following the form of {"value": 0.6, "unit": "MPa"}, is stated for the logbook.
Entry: {"value": 14, "unit": "MPa"}
